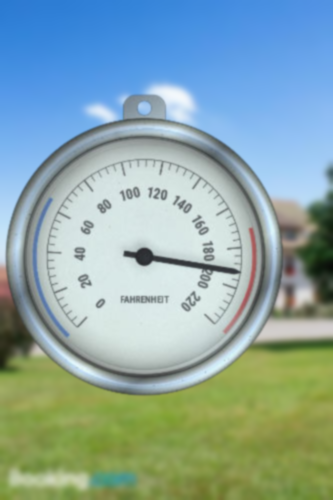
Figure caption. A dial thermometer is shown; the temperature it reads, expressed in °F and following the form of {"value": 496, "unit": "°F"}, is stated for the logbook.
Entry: {"value": 192, "unit": "°F"}
